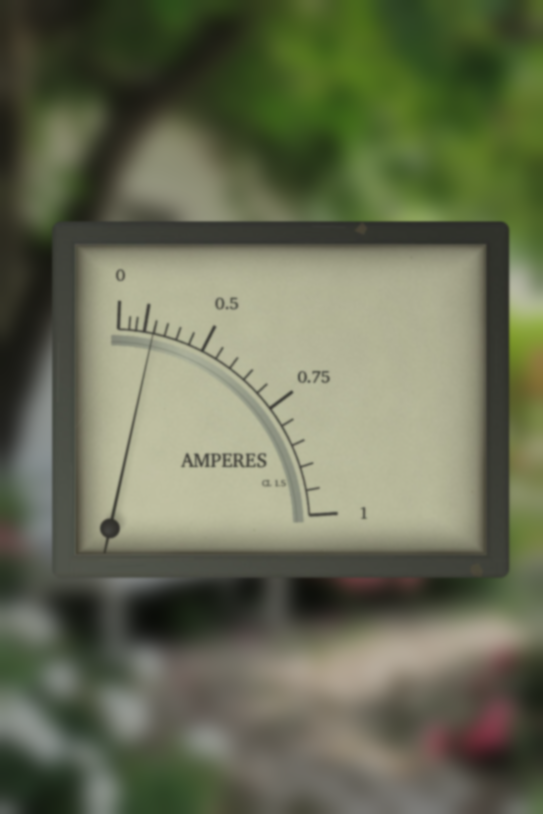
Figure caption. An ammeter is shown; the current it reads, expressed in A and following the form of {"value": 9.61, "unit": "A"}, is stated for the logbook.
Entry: {"value": 0.3, "unit": "A"}
